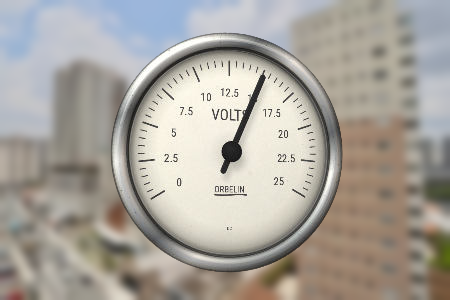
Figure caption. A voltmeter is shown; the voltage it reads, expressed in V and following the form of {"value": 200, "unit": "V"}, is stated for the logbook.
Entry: {"value": 15, "unit": "V"}
